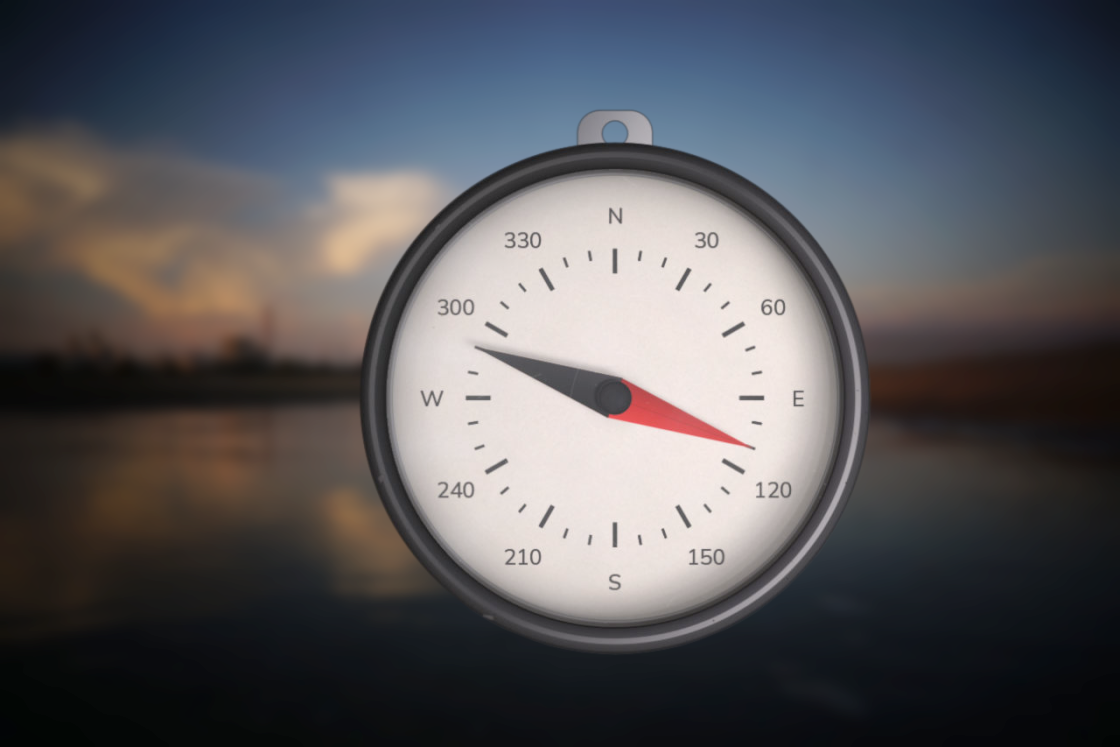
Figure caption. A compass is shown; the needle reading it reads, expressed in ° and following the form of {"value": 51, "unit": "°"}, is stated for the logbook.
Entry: {"value": 110, "unit": "°"}
